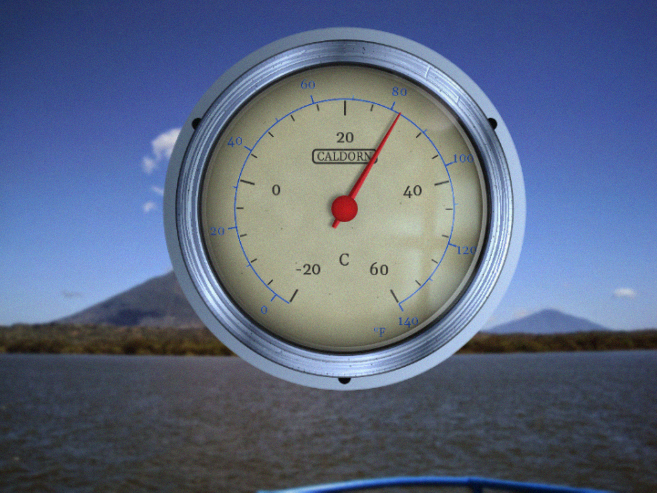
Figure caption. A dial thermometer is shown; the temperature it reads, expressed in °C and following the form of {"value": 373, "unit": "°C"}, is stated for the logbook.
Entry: {"value": 28, "unit": "°C"}
